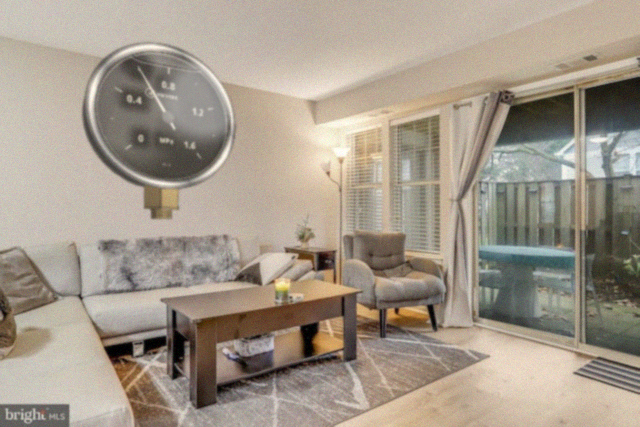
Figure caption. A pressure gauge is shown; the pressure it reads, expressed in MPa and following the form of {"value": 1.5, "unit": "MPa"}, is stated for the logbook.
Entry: {"value": 0.6, "unit": "MPa"}
